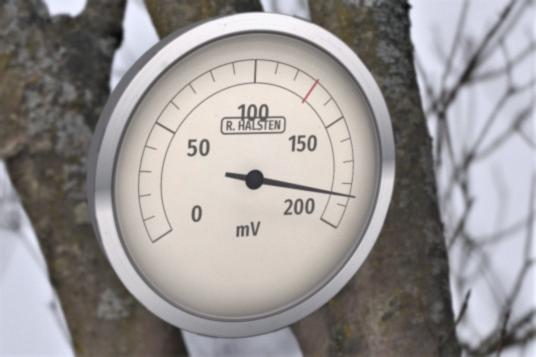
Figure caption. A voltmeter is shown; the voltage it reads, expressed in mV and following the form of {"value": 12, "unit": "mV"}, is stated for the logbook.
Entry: {"value": 185, "unit": "mV"}
